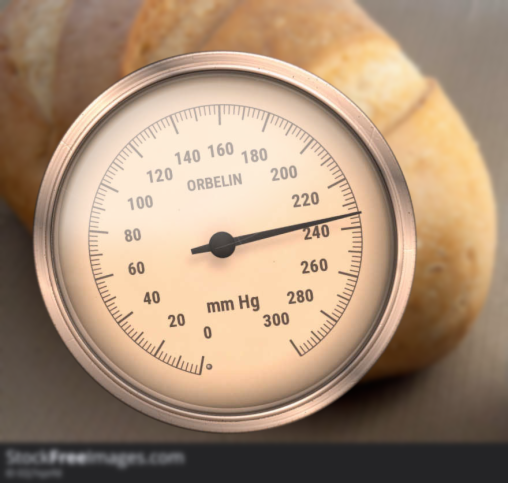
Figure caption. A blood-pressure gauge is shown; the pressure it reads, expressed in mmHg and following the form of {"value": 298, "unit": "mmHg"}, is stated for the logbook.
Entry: {"value": 234, "unit": "mmHg"}
